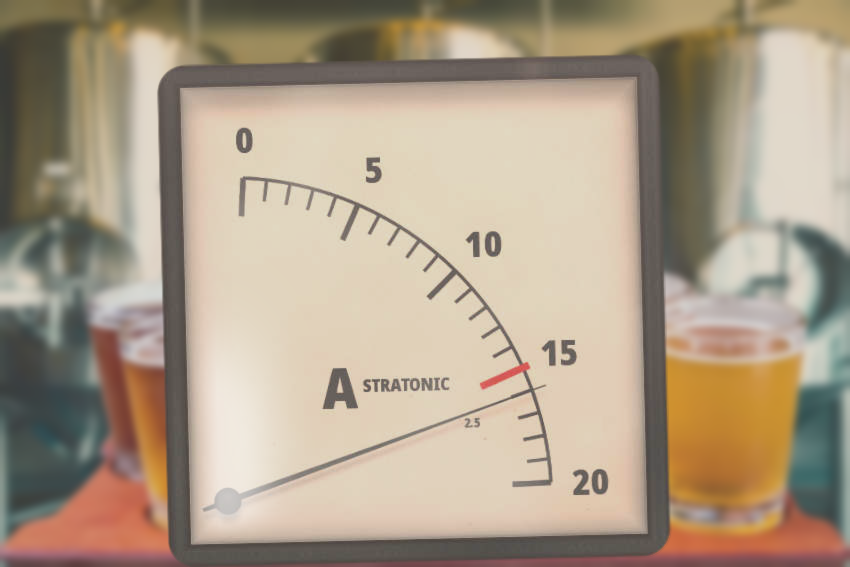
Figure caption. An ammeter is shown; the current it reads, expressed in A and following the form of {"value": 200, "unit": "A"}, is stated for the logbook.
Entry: {"value": 16, "unit": "A"}
